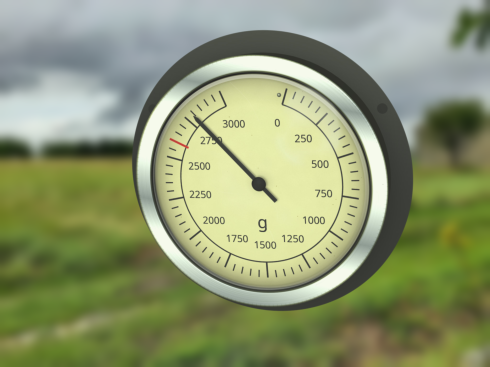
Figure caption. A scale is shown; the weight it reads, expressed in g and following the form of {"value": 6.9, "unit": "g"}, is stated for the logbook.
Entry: {"value": 2800, "unit": "g"}
